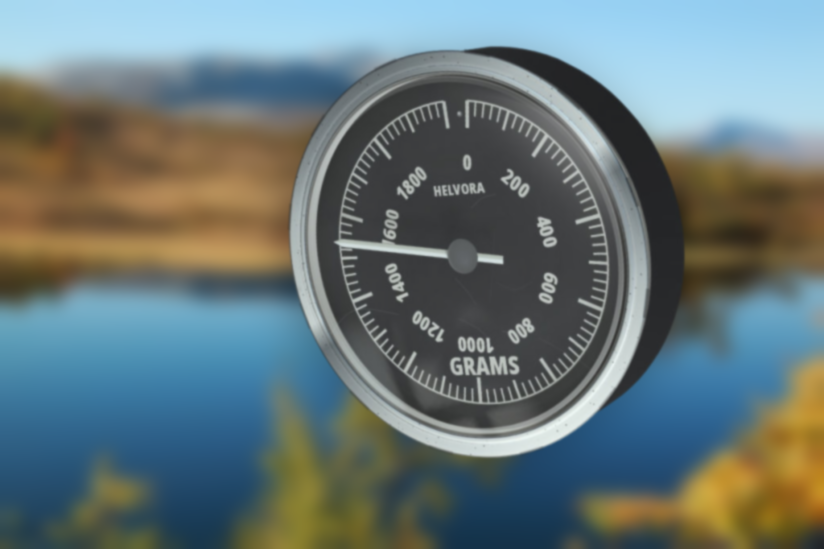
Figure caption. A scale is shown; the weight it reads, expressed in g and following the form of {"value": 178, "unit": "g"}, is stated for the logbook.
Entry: {"value": 1540, "unit": "g"}
